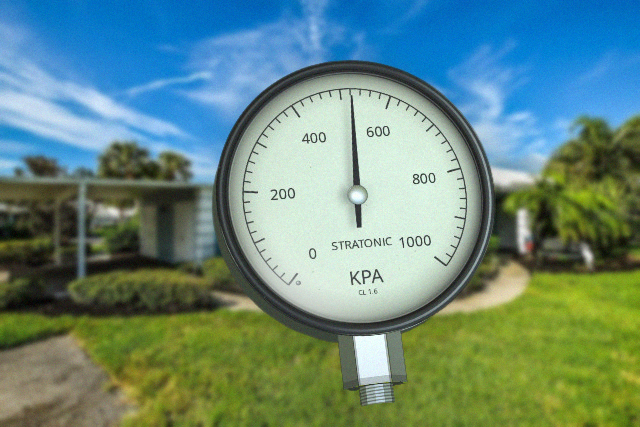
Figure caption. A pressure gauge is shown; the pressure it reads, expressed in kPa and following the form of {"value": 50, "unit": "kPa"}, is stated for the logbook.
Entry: {"value": 520, "unit": "kPa"}
